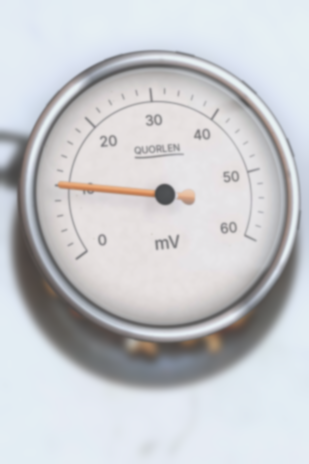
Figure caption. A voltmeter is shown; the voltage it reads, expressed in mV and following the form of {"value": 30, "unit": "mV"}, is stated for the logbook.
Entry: {"value": 10, "unit": "mV"}
